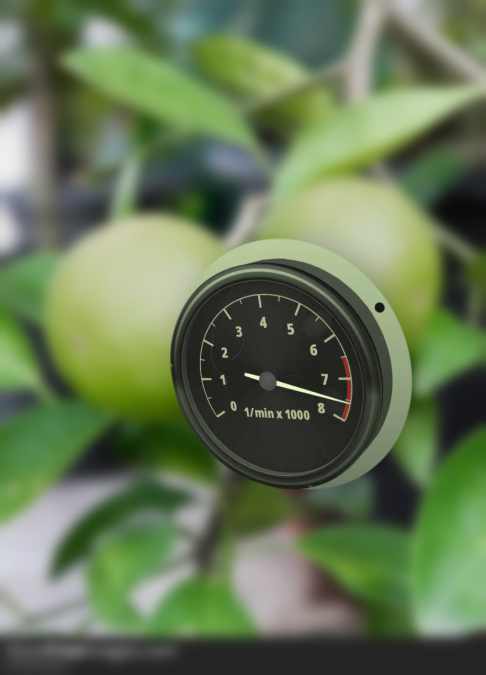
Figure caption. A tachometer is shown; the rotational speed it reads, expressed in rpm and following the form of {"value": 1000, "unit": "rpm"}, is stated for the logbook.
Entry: {"value": 7500, "unit": "rpm"}
